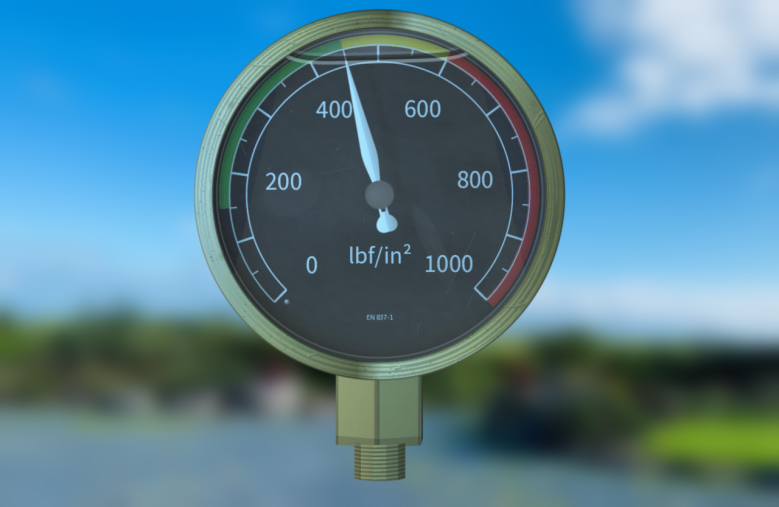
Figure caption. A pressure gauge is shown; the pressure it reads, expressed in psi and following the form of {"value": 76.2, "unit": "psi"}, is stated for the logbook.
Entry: {"value": 450, "unit": "psi"}
